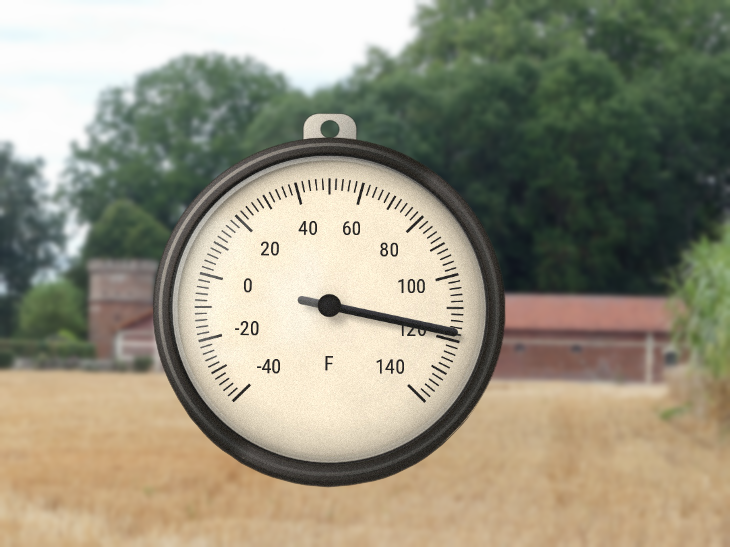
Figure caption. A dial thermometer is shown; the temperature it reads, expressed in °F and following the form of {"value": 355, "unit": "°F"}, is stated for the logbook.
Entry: {"value": 118, "unit": "°F"}
